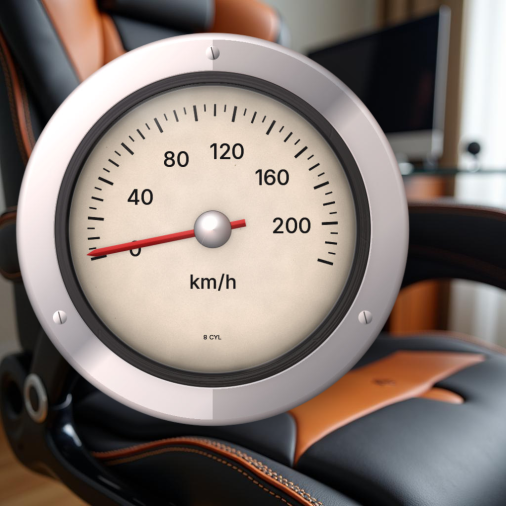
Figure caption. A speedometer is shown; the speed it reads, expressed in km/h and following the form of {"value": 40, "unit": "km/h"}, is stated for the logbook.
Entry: {"value": 2.5, "unit": "km/h"}
